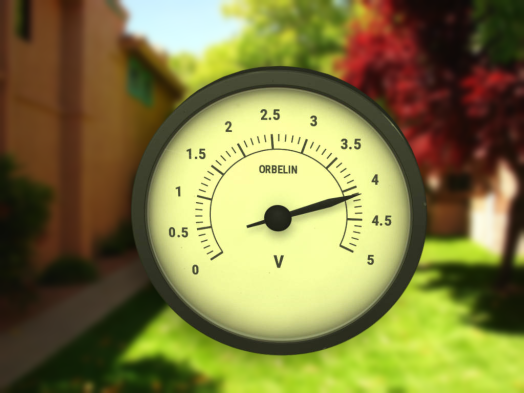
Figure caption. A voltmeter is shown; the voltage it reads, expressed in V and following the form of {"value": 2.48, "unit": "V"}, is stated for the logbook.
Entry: {"value": 4.1, "unit": "V"}
